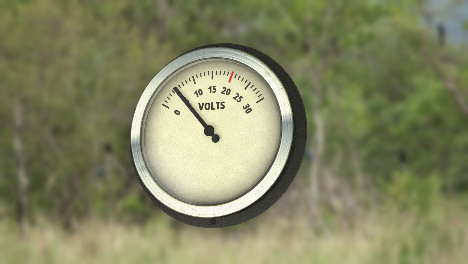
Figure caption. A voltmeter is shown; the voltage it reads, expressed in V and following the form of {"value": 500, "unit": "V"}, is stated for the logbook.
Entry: {"value": 5, "unit": "V"}
